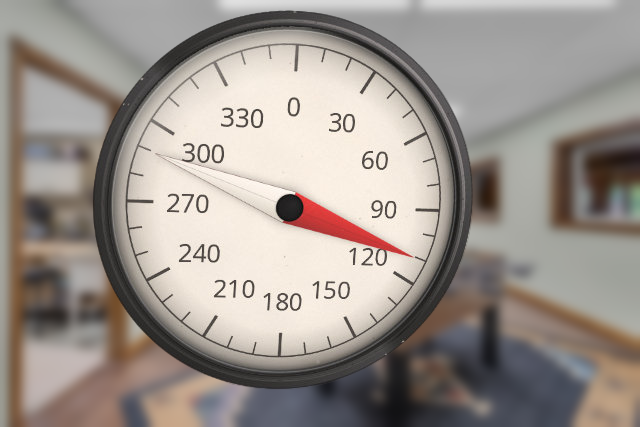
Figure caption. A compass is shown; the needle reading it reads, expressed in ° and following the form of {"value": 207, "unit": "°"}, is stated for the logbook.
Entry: {"value": 110, "unit": "°"}
